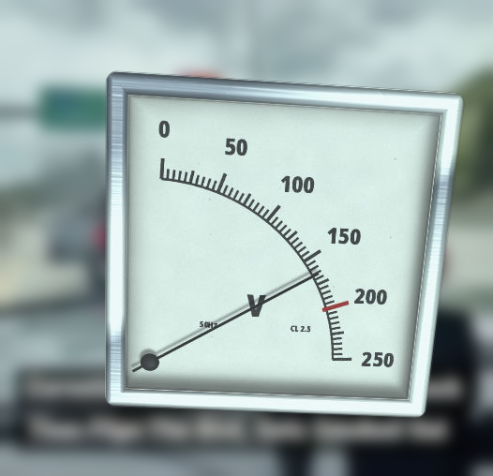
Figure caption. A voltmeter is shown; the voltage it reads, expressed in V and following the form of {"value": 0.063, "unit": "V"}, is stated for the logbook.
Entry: {"value": 165, "unit": "V"}
